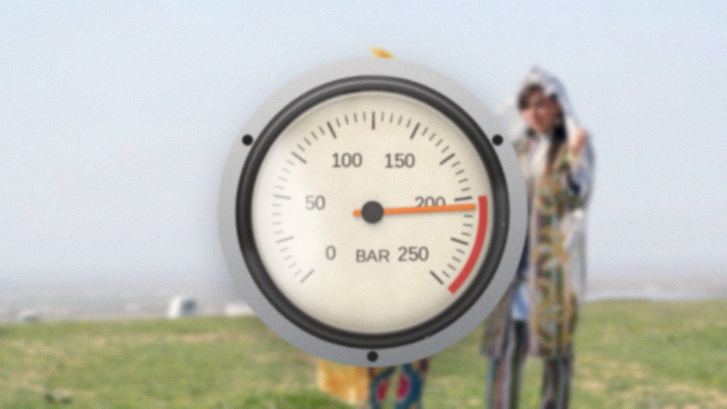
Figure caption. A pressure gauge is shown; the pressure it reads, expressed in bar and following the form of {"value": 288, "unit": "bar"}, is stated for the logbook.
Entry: {"value": 205, "unit": "bar"}
